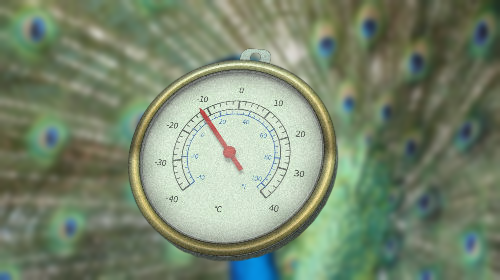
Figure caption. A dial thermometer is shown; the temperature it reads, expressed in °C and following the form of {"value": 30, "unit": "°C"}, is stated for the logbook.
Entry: {"value": -12, "unit": "°C"}
